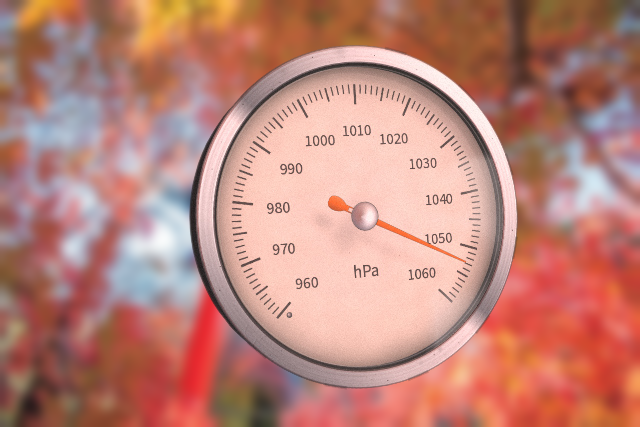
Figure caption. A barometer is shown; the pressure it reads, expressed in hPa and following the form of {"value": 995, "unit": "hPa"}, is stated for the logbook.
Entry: {"value": 1053, "unit": "hPa"}
